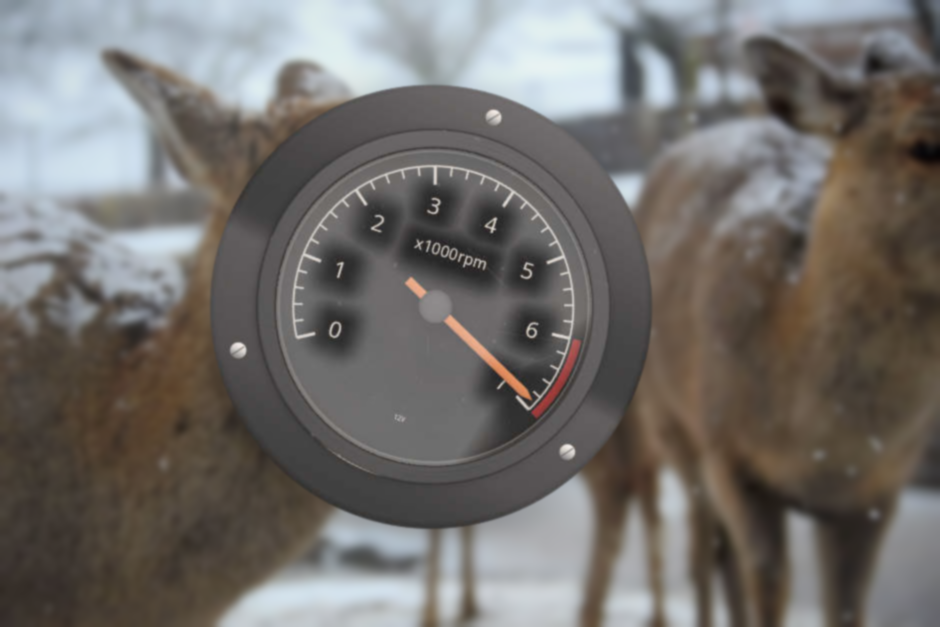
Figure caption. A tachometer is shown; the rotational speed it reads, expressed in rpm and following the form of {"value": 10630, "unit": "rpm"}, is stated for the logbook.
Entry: {"value": 6900, "unit": "rpm"}
